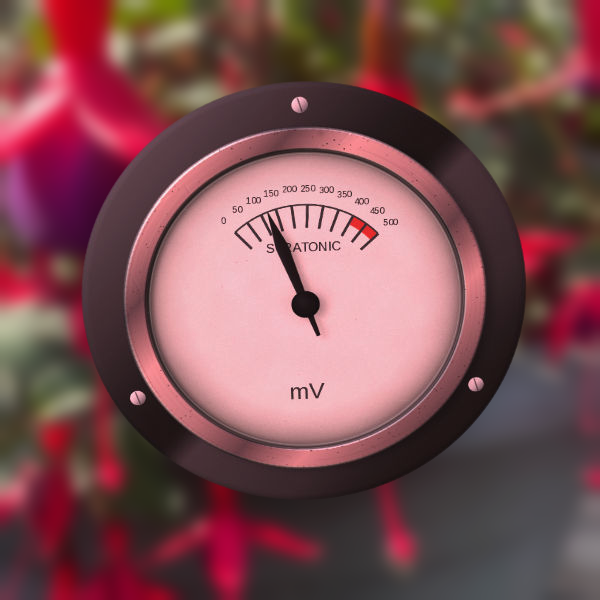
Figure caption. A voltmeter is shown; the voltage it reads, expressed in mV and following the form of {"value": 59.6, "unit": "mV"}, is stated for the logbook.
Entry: {"value": 125, "unit": "mV"}
